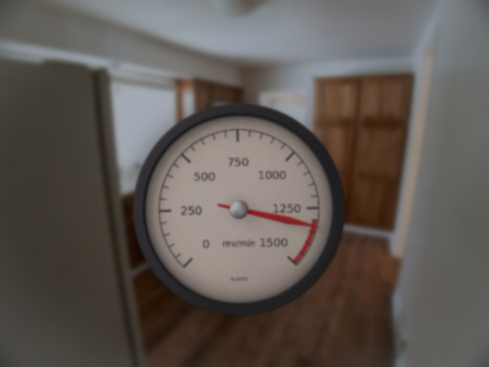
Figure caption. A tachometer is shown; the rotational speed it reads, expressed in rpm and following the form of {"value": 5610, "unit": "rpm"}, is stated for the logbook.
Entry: {"value": 1325, "unit": "rpm"}
